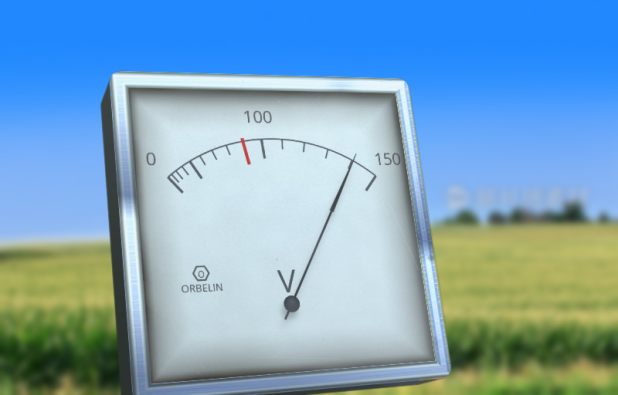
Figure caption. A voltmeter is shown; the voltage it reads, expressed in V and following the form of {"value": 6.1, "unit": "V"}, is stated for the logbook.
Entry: {"value": 140, "unit": "V"}
